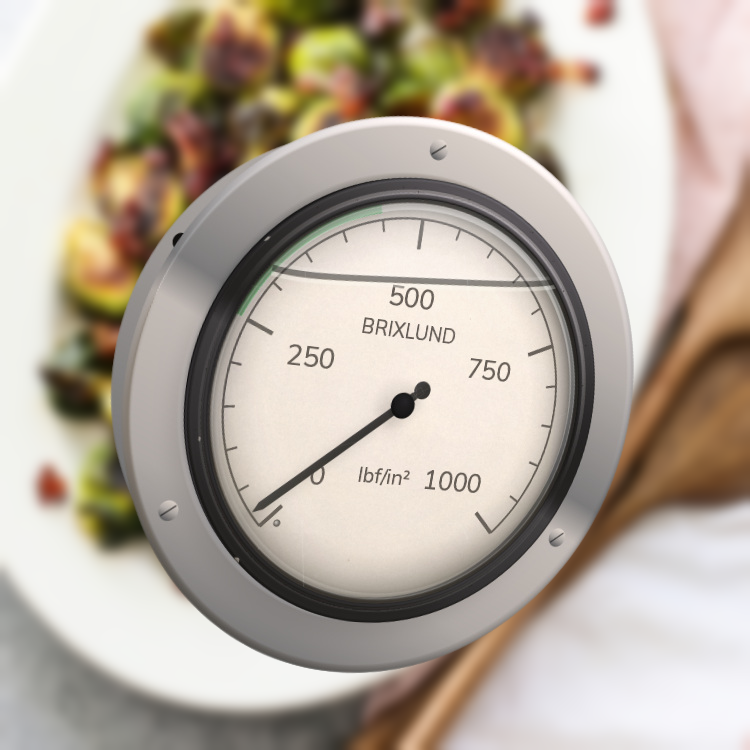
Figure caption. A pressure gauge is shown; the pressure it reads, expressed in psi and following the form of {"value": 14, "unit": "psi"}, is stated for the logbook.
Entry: {"value": 25, "unit": "psi"}
